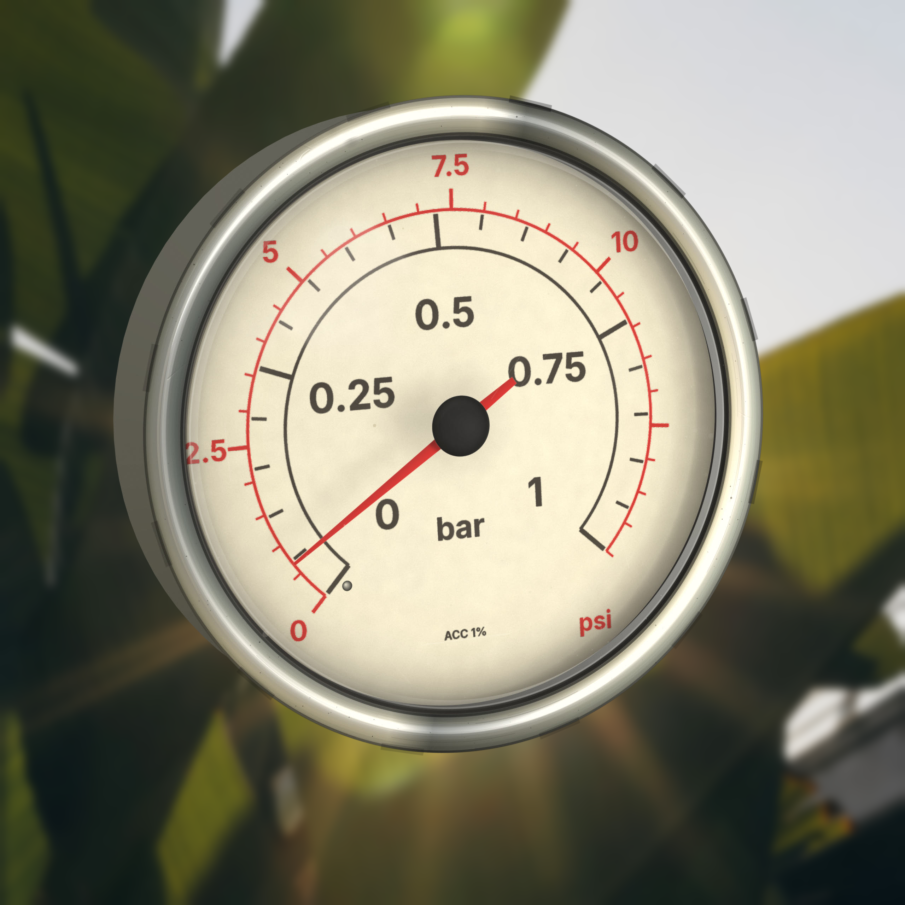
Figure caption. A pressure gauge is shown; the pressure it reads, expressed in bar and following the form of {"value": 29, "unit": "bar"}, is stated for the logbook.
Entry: {"value": 0.05, "unit": "bar"}
